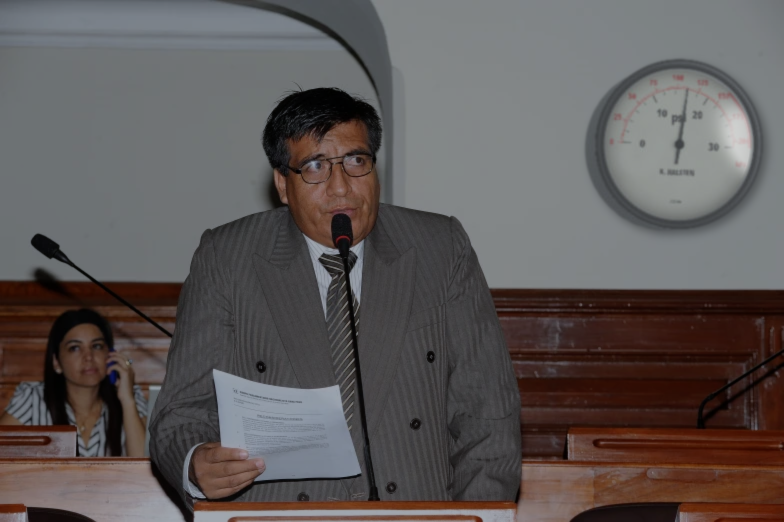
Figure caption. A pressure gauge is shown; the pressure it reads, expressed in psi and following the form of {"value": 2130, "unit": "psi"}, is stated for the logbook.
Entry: {"value": 16, "unit": "psi"}
